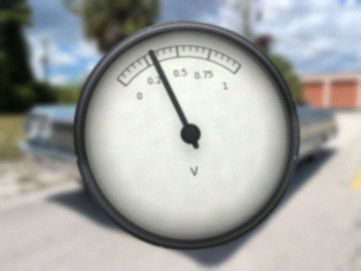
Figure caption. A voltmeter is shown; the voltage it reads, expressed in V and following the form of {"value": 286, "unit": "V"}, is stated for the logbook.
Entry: {"value": 0.3, "unit": "V"}
